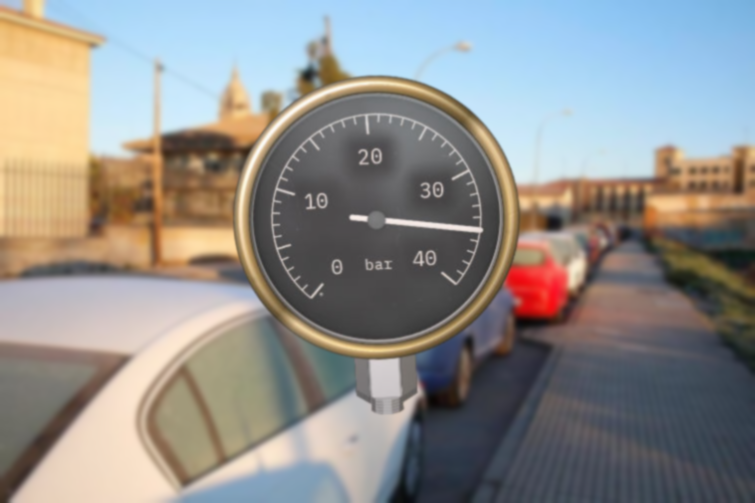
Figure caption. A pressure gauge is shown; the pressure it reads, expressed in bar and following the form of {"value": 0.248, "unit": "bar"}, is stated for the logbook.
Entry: {"value": 35, "unit": "bar"}
